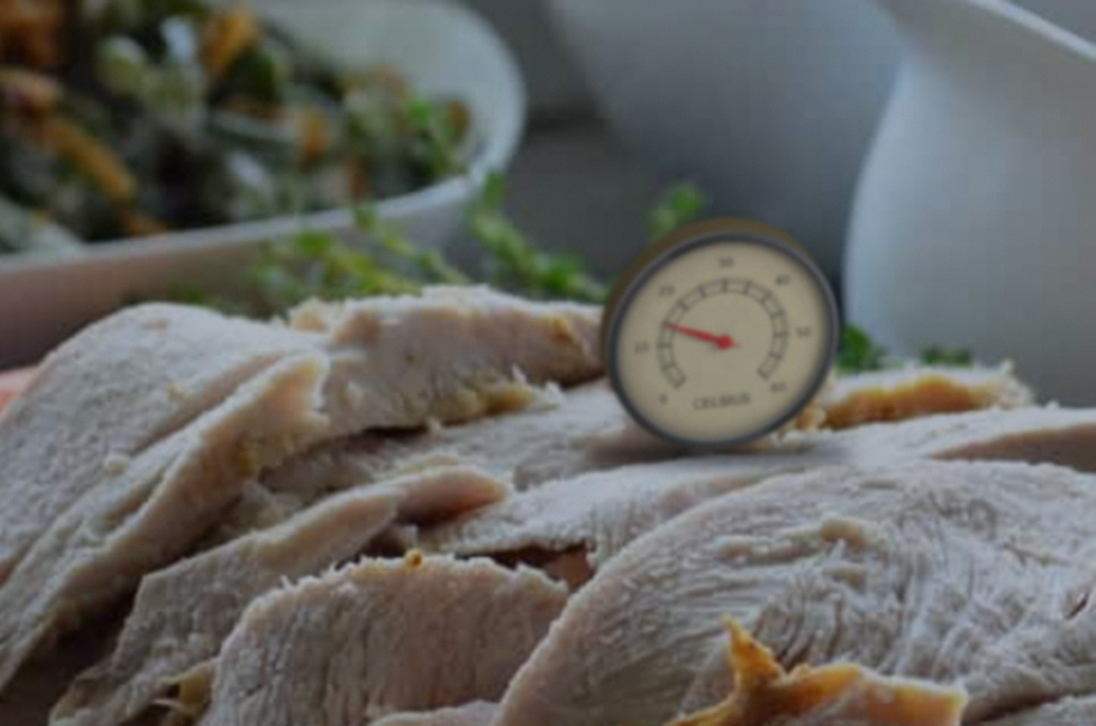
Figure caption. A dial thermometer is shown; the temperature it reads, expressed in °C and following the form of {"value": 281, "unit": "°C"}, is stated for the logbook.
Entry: {"value": 15, "unit": "°C"}
